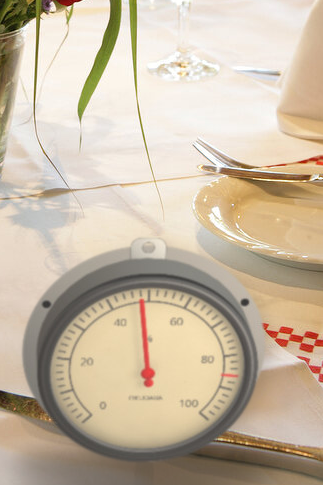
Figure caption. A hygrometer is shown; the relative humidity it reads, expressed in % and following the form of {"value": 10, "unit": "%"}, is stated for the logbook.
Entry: {"value": 48, "unit": "%"}
